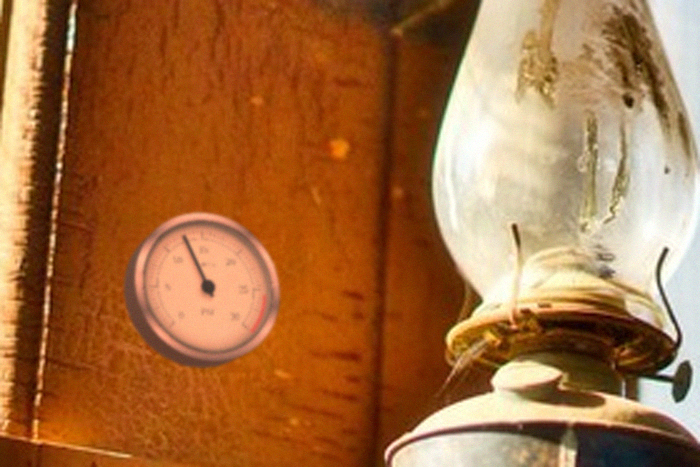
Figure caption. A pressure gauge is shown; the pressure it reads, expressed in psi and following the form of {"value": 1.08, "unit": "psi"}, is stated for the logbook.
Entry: {"value": 12.5, "unit": "psi"}
